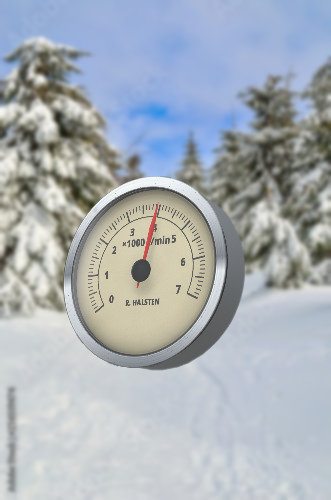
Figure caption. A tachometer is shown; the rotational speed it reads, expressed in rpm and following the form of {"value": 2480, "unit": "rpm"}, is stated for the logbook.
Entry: {"value": 4000, "unit": "rpm"}
